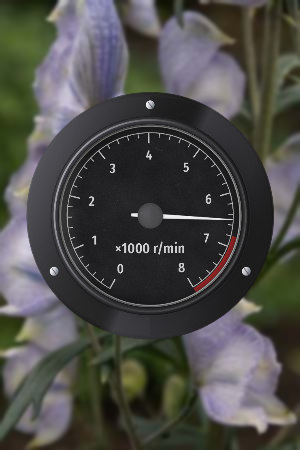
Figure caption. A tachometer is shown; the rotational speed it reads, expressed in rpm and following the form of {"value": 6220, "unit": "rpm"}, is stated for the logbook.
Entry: {"value": 6500, "unit": "rpm"}
